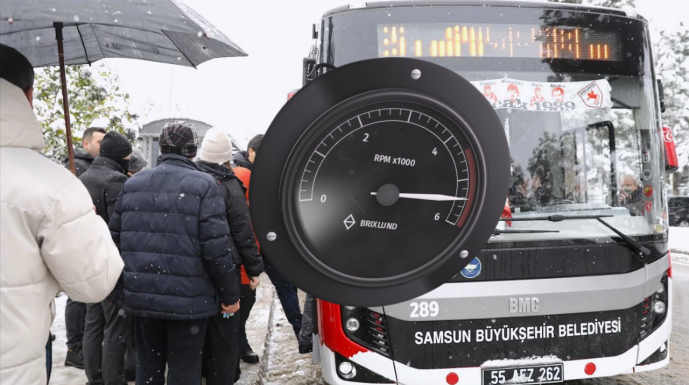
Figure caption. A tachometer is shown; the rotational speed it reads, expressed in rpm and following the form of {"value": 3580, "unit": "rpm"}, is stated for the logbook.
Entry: {"value": 5400, "unit": "rpm"}
